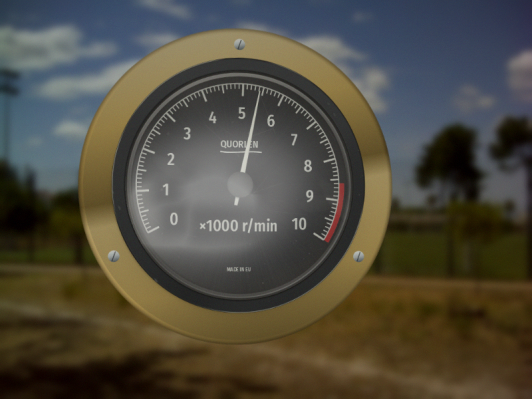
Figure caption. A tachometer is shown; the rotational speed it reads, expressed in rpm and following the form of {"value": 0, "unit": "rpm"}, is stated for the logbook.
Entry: {"value": 5400, "unit": "rpm"}
